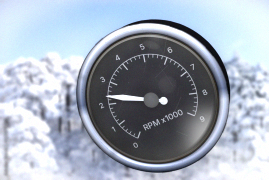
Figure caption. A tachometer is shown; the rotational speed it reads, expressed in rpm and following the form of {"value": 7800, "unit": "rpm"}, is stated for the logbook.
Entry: {"value": 2400, "unit": "rpm"}
